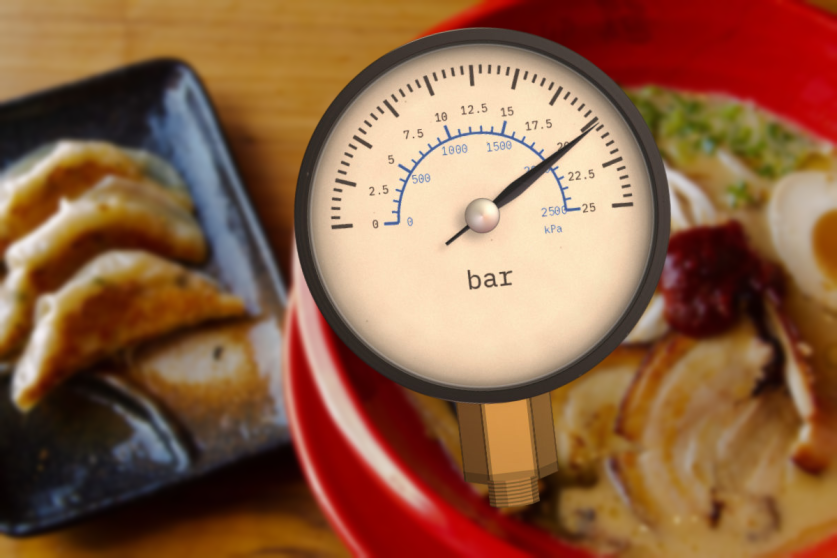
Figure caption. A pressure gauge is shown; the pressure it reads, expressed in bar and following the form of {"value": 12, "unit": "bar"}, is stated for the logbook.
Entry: {"value": 20.25, "unit": "bar"}
